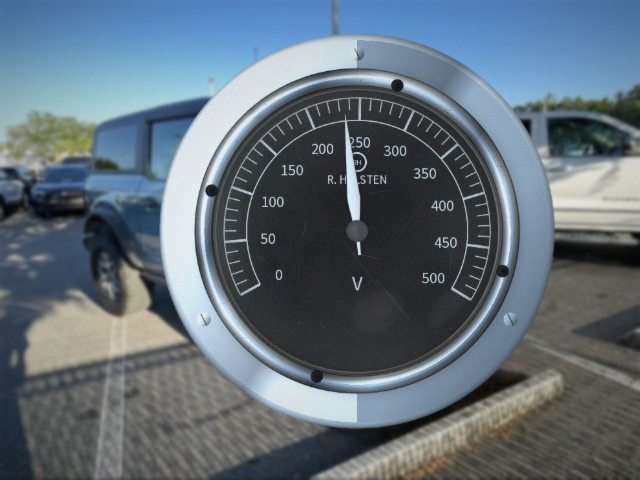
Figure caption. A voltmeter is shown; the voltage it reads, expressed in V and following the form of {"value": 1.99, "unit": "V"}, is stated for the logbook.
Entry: {"value": 235, "unit": "V"}
